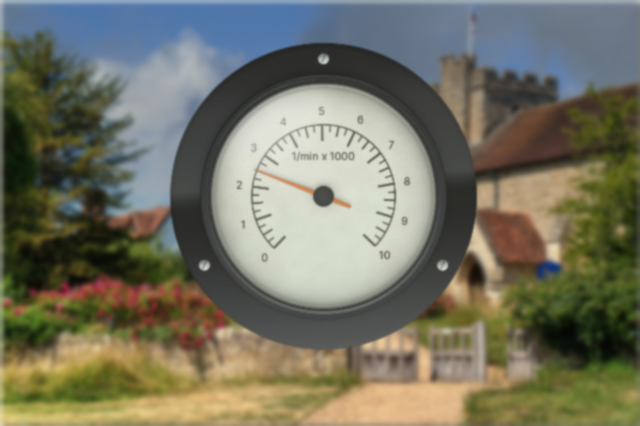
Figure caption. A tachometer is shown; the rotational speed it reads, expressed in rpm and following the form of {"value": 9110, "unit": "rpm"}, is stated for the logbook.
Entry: {"value": 2500, "unit": "rpm"}
